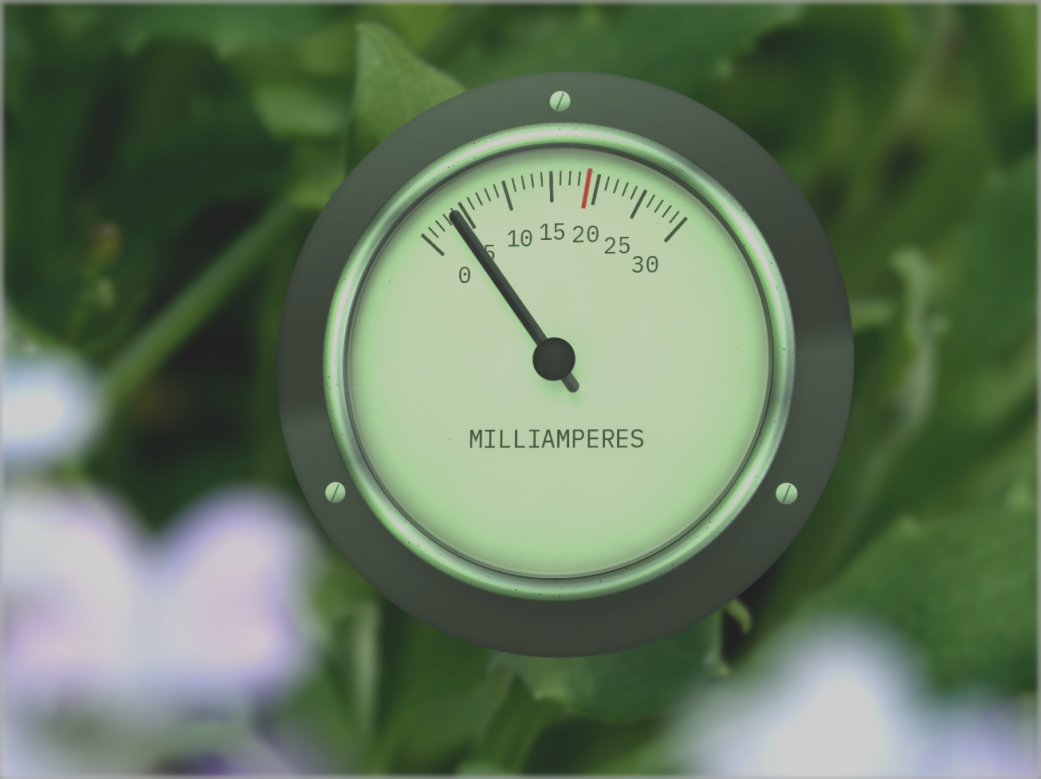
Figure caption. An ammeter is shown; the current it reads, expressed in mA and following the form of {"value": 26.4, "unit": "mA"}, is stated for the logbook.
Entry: {"value": 4, "unit": "mA"}
